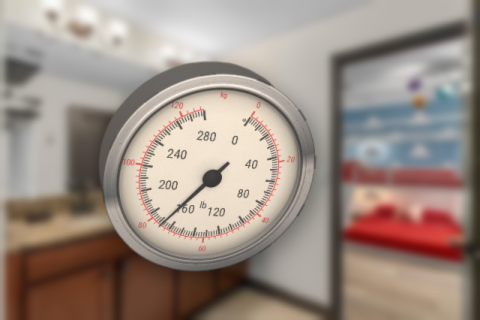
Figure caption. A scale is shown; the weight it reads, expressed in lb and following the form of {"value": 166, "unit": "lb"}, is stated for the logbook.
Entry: {"value": 170, "unit": "lb"}
